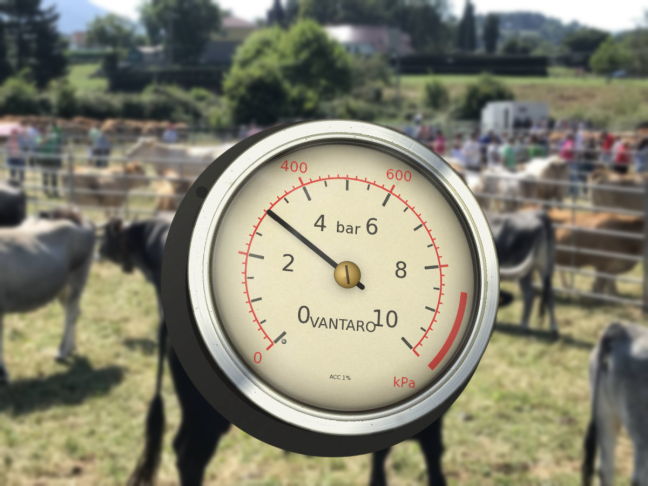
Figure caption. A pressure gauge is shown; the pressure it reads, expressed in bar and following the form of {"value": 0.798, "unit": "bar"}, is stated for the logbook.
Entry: {"value": 3, "unit": "bar"}
